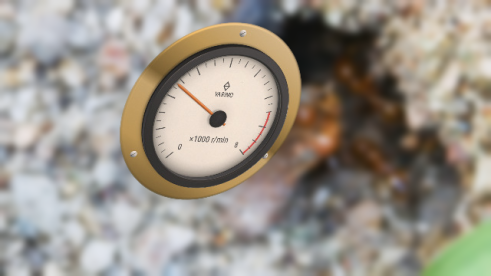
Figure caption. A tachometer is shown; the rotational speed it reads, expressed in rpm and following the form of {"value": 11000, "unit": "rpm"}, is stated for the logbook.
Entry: {"value": 2375, "unit": "rpm"}
